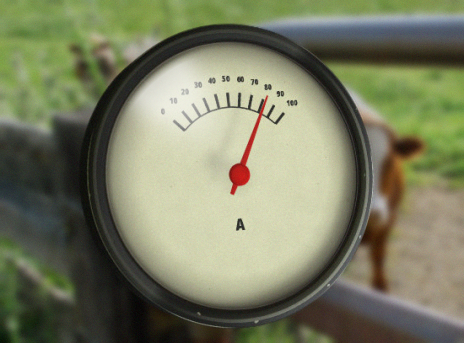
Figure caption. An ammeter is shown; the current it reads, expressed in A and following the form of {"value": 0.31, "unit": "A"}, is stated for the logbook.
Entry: {"value": 80, "unit": "A"}
